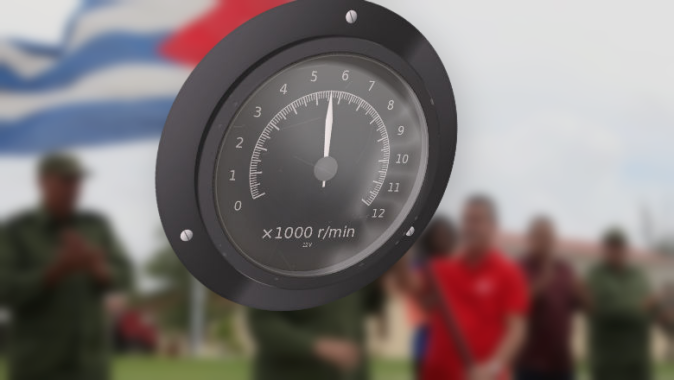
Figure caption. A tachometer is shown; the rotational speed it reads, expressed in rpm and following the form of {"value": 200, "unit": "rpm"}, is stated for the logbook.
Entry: {"value": 5500, "unit": "rpm"}
